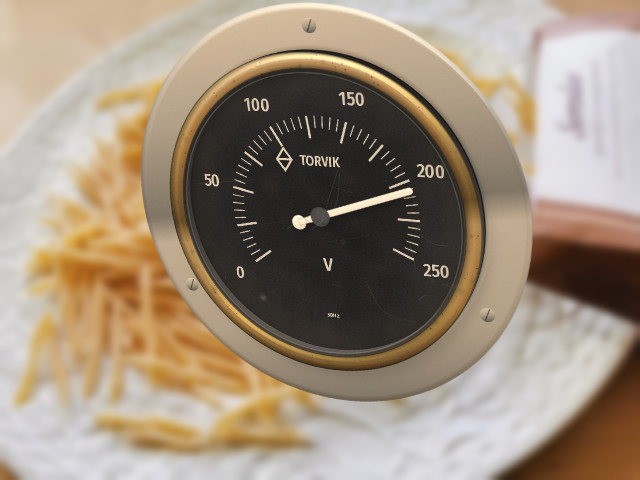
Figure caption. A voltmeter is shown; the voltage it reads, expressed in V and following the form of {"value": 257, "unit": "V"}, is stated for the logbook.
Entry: {"value": 205, "unit": "V"}
